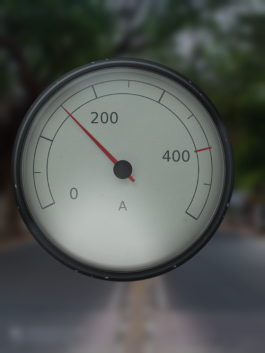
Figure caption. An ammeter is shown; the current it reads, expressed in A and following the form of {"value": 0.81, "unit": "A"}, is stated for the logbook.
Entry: {"value": 150, "unit": "A"}
